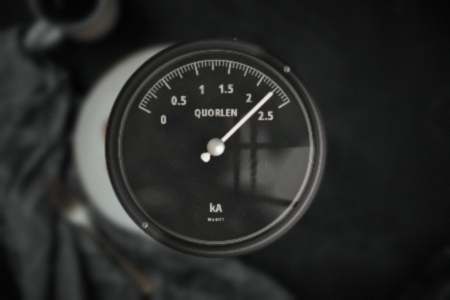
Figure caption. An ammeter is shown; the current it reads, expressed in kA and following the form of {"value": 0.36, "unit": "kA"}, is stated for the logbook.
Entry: {"value": 2.25, "unit": "kA"}
